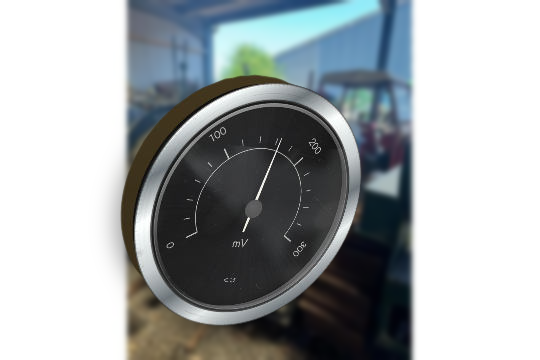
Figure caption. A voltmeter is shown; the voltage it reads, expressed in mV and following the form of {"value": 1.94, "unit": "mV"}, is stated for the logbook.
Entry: {"value": 160, "unit": "mV"}
